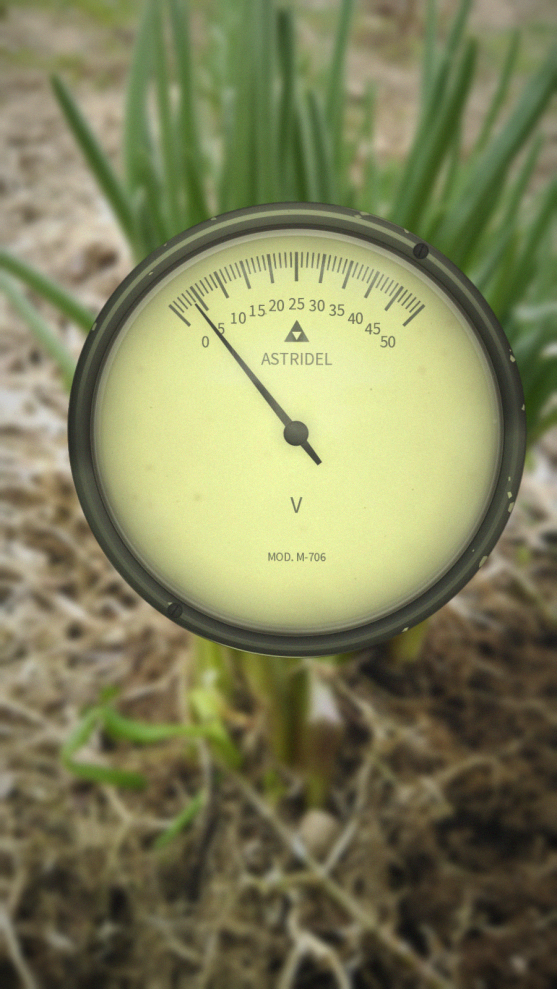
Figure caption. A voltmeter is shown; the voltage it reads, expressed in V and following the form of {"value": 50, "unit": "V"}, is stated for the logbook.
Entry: {"value": 4, "unit": "V"}
